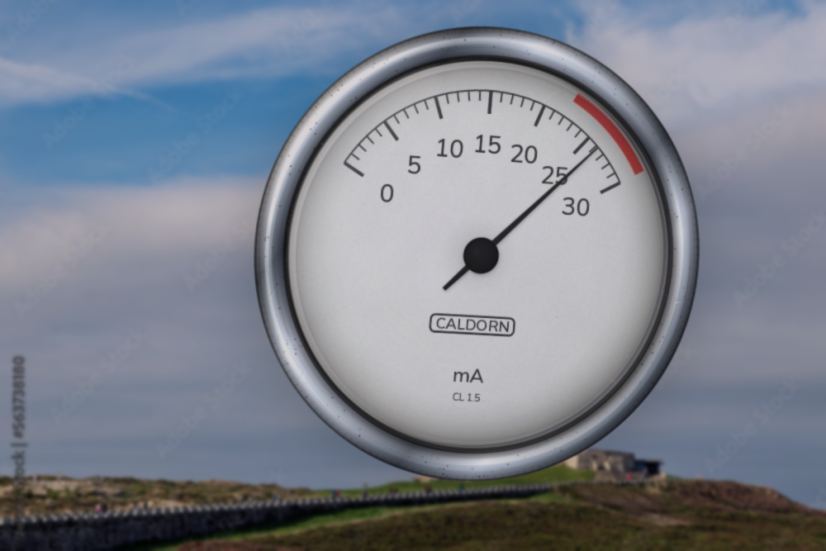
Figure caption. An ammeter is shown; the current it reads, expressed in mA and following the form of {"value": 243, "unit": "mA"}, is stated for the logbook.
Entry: {"value": 26, "unit": "mA"}
